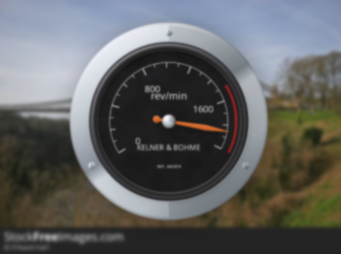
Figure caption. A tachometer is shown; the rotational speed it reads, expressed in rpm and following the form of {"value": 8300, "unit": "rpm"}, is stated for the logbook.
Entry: {"value": 1850, "unit": "rpm"}
